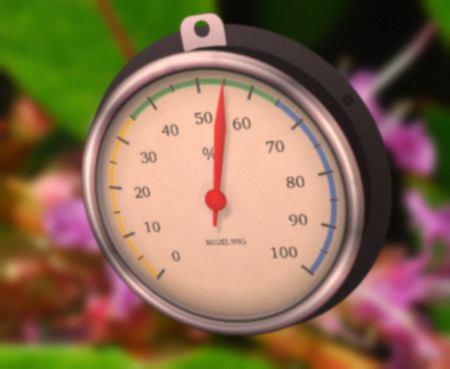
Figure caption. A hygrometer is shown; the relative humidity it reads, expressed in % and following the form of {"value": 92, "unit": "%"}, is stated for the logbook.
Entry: {"value": 55, "unit": "%"}
